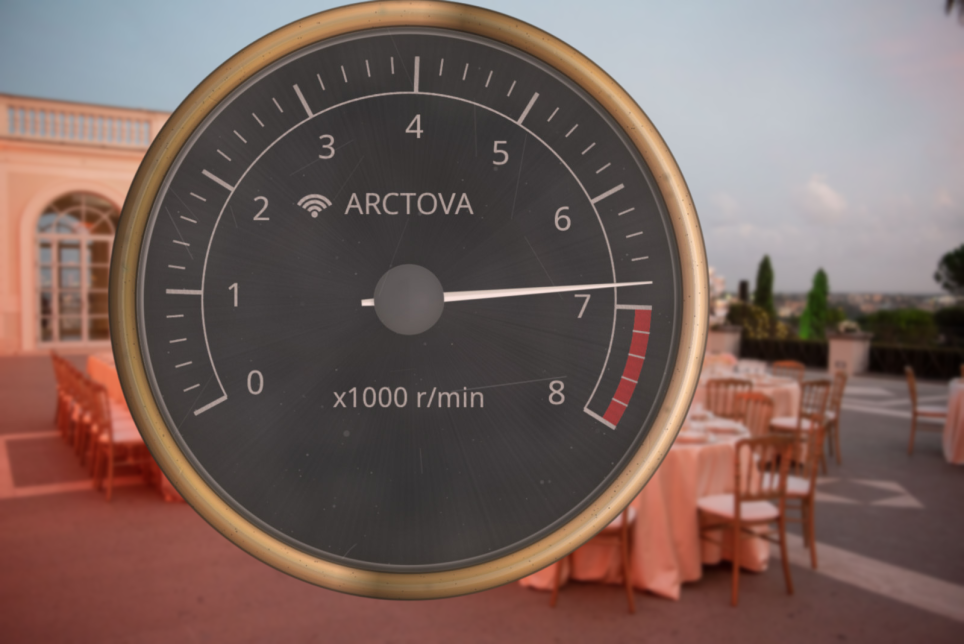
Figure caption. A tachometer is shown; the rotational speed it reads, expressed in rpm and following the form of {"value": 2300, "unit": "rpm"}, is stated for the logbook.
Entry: {"value": 6800, "unit": "rpm"}
